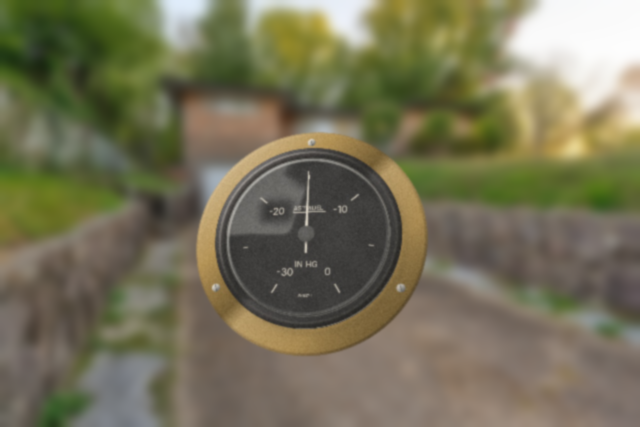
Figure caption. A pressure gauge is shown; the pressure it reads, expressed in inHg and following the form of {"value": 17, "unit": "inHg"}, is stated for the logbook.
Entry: {"value": -15, "unit": "inHg"}
